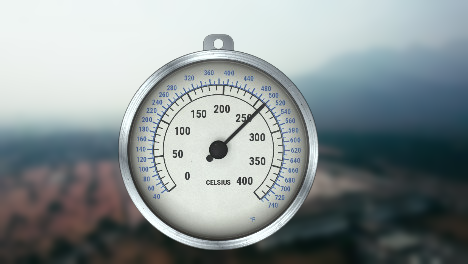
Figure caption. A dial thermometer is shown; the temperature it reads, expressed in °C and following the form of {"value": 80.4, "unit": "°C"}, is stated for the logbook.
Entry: {"value": 260, "unit": "°C"}
